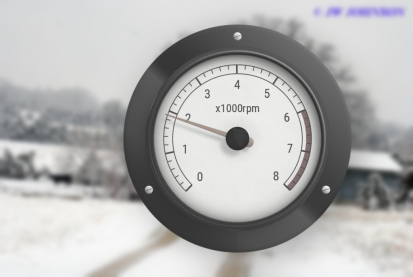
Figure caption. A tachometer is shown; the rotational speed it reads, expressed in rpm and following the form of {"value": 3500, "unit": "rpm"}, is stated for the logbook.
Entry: {"value": 1900, "unit": "rpm"}
